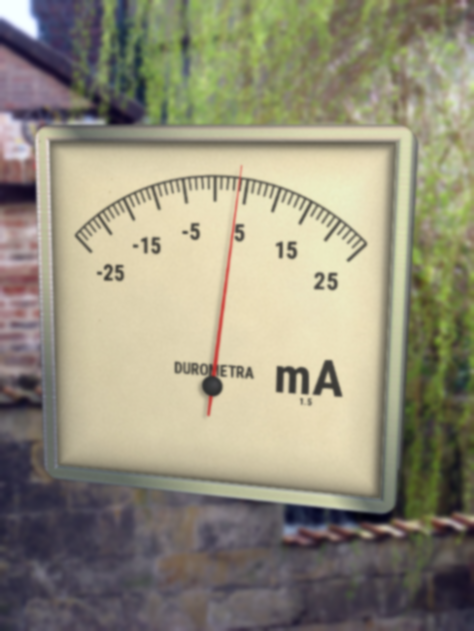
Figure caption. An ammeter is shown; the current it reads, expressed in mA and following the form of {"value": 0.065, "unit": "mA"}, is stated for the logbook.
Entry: {"value": 4, "unit": "mA"}
